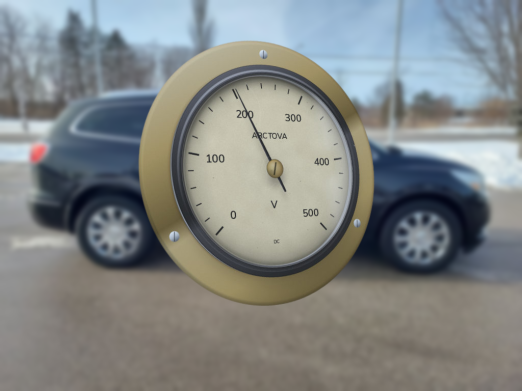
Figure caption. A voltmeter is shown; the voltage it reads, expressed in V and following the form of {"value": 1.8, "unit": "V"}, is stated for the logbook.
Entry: {"value": 200, "unit": "V"}
